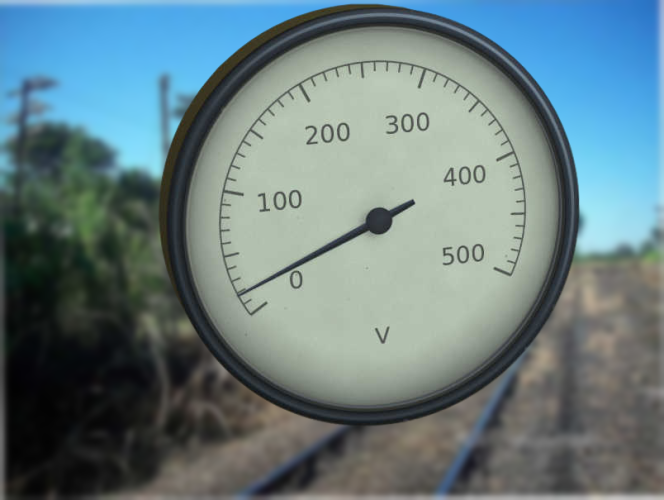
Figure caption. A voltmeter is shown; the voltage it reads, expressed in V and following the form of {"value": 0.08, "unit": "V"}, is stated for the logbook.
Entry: {"value": 20, "unit": "V"}
